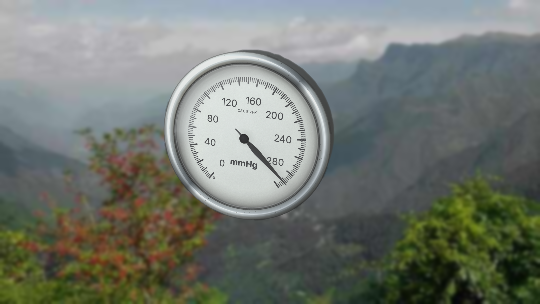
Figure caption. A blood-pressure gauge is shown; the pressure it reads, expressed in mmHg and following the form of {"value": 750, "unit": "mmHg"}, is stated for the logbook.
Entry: {"value": 290, "unit": "mmHg"}
